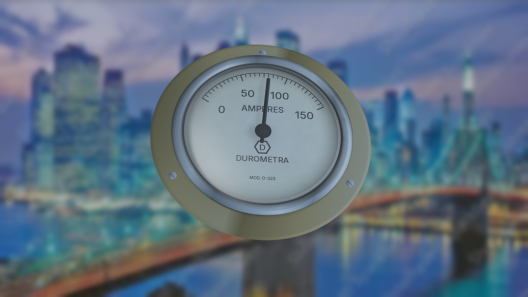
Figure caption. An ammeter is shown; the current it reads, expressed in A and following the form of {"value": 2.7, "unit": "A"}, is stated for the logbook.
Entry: {"value": 80, "unit": "A"}
